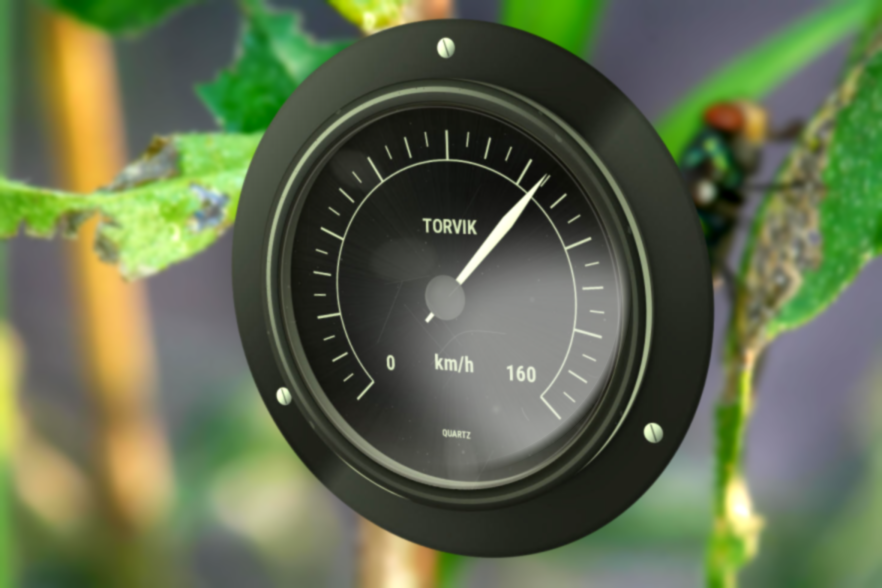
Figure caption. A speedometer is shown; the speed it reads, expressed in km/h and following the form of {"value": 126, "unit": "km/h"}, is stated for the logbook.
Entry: {"value": 105, "unit": "km/h"}
